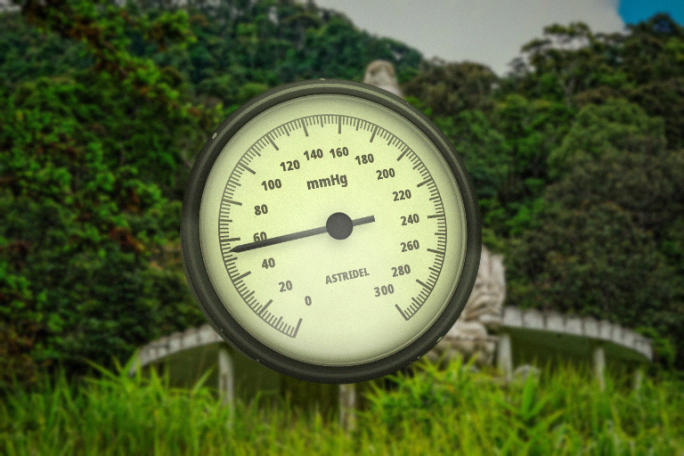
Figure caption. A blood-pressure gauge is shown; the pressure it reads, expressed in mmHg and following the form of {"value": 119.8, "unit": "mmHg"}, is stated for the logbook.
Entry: {"value": 54, "unit": "mmHg"}
